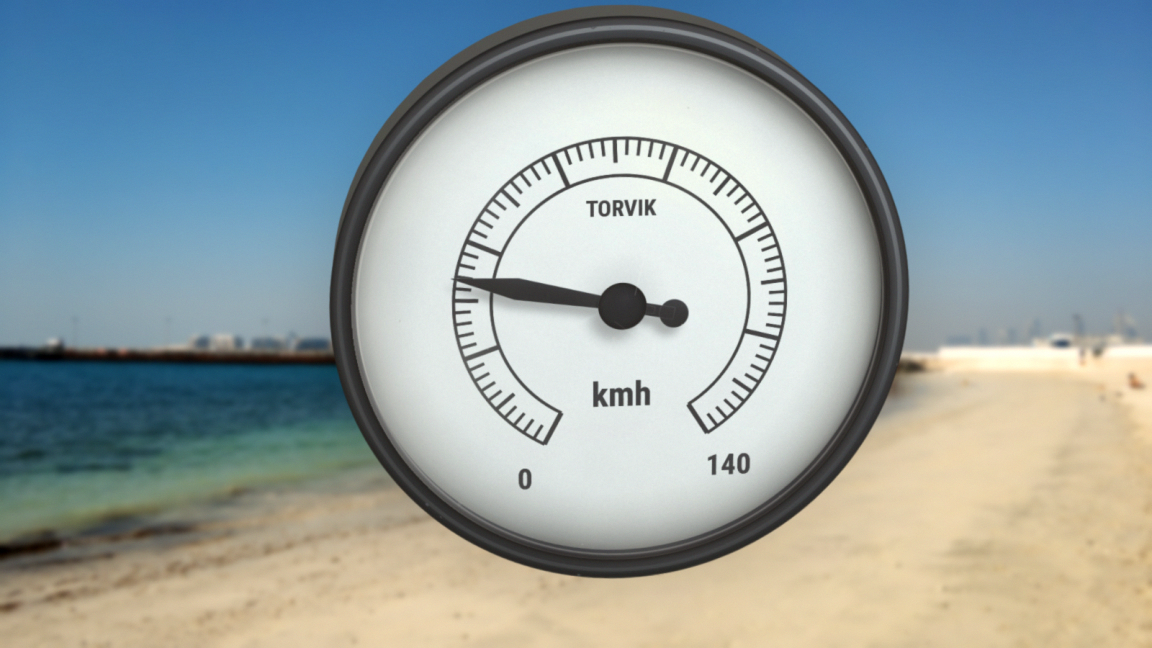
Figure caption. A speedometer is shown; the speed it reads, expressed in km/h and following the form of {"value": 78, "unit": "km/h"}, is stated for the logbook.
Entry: {"value": 34, "unit": "km/h"}
